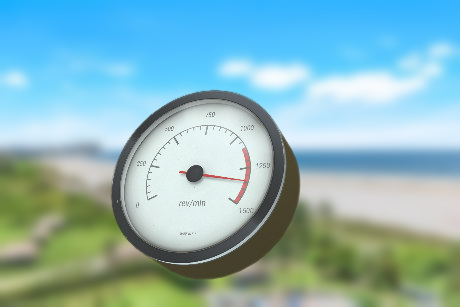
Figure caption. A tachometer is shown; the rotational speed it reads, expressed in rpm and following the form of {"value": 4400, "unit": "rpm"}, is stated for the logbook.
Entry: {"value": 1350, "unit": "rpm"}
